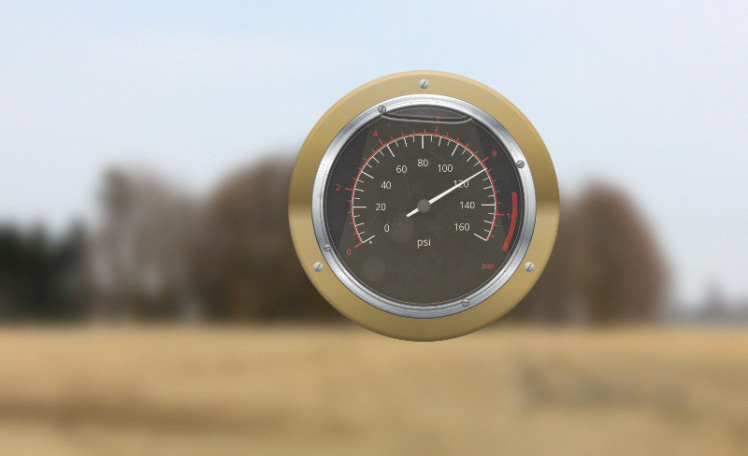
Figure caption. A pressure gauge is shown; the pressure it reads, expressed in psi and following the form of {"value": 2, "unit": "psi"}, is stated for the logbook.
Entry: {"value": 120, "unit": "psi"}
